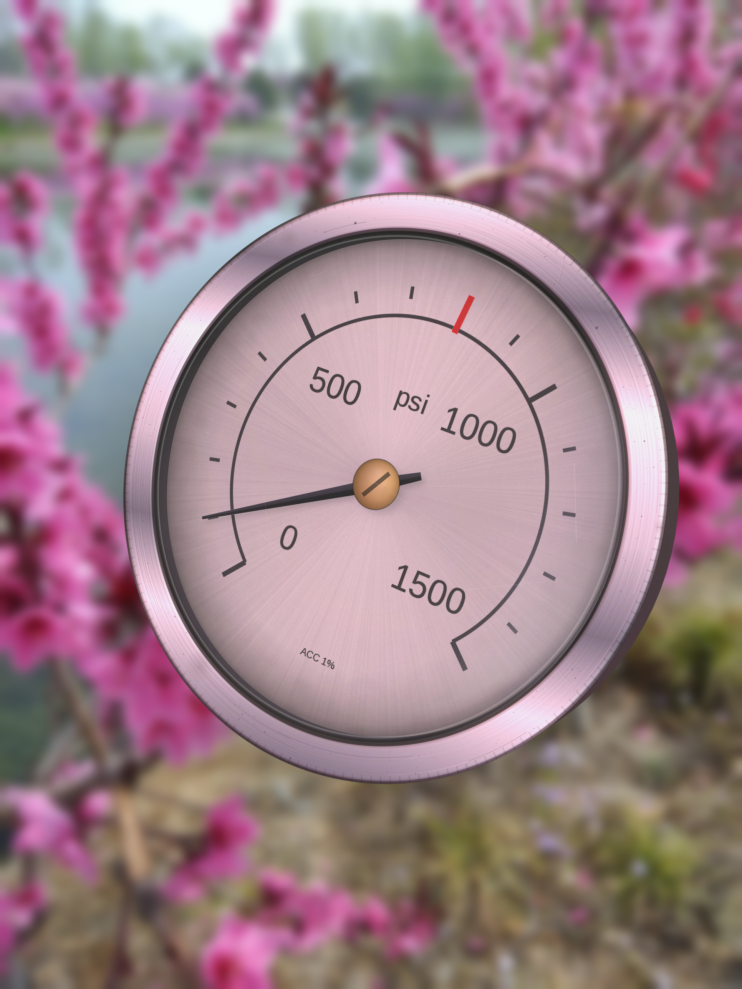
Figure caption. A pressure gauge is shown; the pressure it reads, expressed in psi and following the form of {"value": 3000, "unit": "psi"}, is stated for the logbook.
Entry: {"value": 100, "unit": "psi"}
